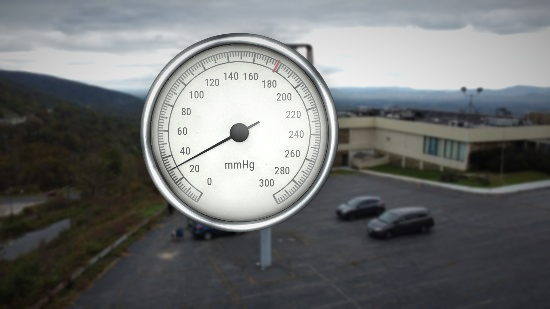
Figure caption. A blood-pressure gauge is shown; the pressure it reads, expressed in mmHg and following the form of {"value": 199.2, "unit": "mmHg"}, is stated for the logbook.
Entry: {"value": 30, "unit": "mmHg"}
